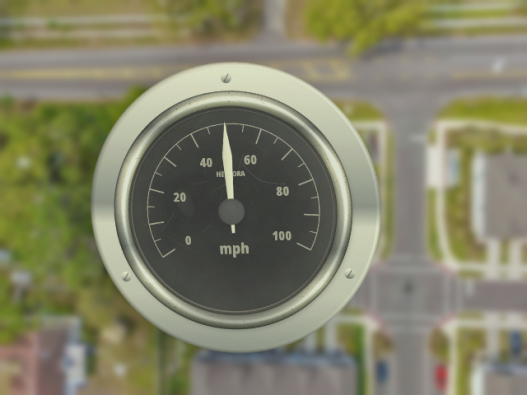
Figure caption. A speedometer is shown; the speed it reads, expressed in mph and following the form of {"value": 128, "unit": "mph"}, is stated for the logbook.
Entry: {"value": 50, "unit": "mph"}
